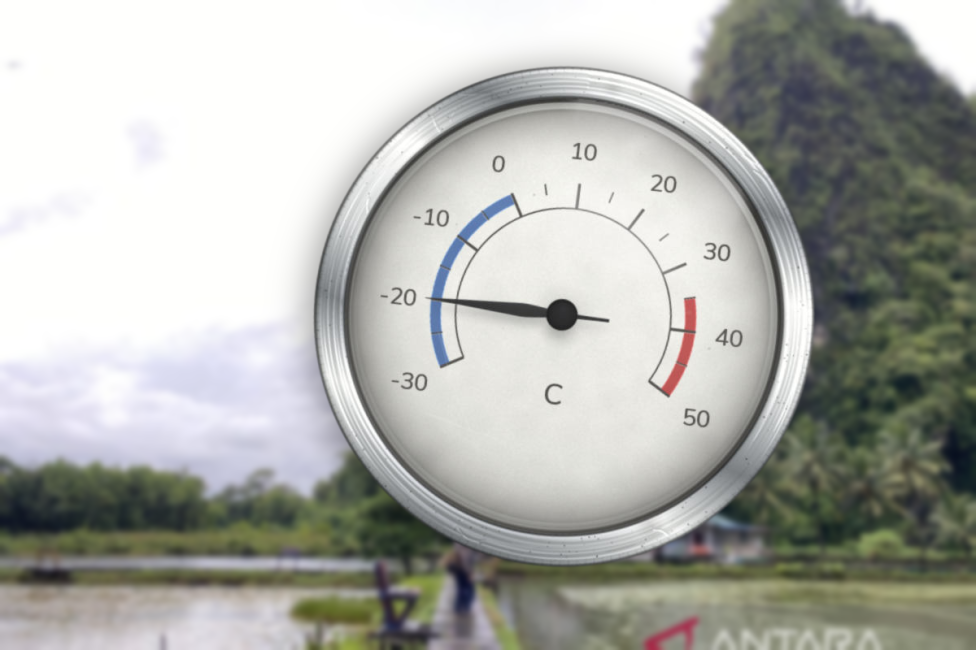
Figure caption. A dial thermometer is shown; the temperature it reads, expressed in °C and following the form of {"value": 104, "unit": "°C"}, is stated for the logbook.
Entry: {"value": -20, "unit": "°C"}
